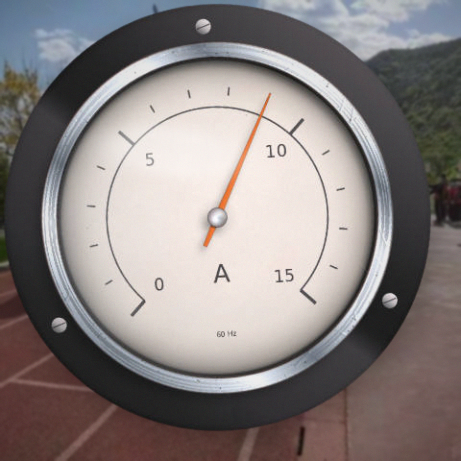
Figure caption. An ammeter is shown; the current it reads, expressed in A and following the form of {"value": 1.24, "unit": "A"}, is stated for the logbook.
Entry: {"value": 9, "unit": "A"}
